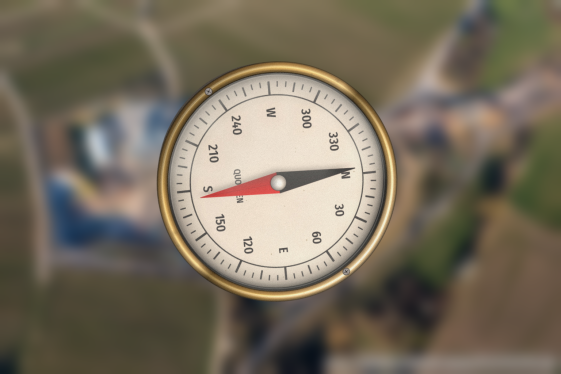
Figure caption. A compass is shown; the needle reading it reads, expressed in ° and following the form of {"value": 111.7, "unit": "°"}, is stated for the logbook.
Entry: {"value": 175, "unit": "°"}
